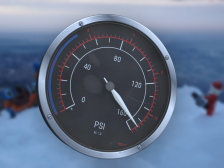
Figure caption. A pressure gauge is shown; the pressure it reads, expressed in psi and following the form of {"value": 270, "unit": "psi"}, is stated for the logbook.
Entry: {"value": 155, "unit": "psi"}
